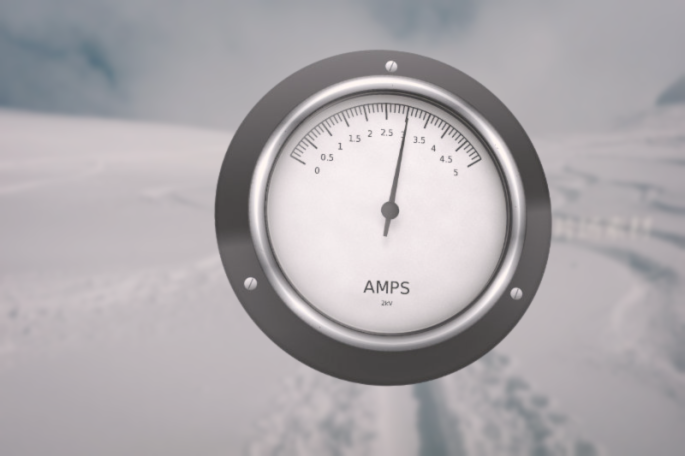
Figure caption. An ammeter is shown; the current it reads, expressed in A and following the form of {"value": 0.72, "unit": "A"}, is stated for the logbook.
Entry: {"value": 3, "unit": "A"}
